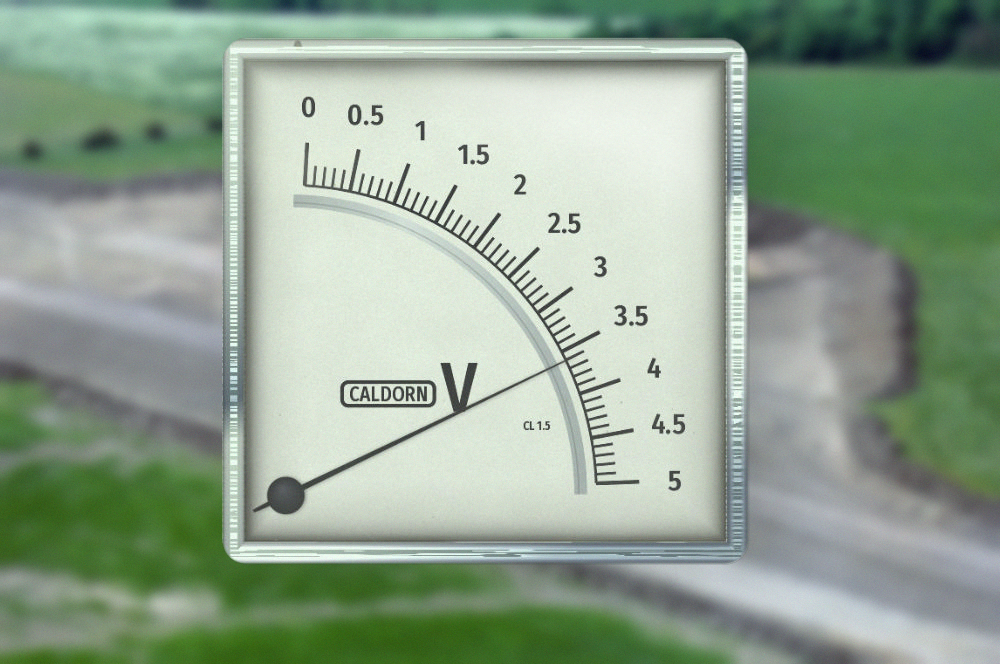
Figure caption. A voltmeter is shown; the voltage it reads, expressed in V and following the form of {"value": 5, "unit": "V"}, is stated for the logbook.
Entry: {"value": 3.6, "unit": "V"}
